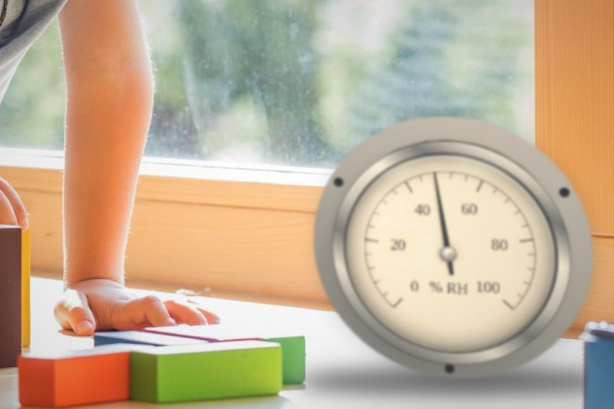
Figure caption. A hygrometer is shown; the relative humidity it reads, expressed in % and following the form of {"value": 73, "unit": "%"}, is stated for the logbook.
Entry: {"value": 48, "unit": "%"}
